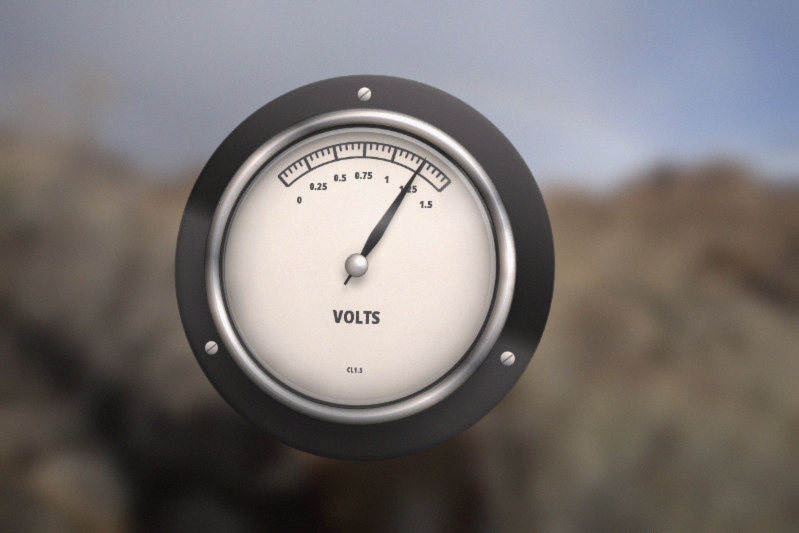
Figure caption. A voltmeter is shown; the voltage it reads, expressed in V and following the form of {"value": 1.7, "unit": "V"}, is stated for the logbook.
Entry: {"value": 1.25, "unit": "V"}
